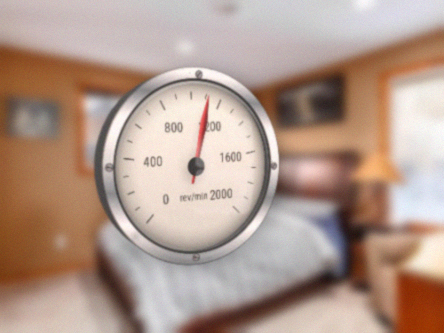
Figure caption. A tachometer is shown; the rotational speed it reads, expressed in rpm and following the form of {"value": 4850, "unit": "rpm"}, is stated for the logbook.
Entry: {"value": 1100, "unit": "rpm"}
